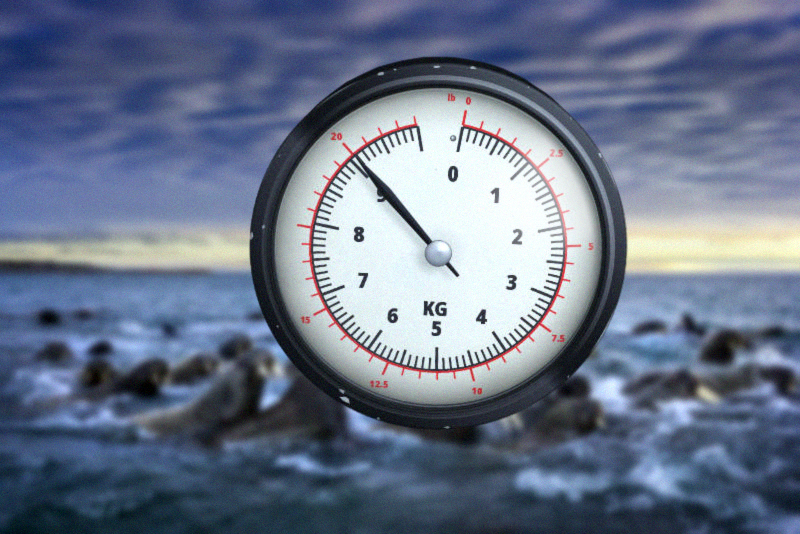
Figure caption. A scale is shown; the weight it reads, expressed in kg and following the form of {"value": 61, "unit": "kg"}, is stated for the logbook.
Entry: {"value": 9.1, "unit": "kg"}
